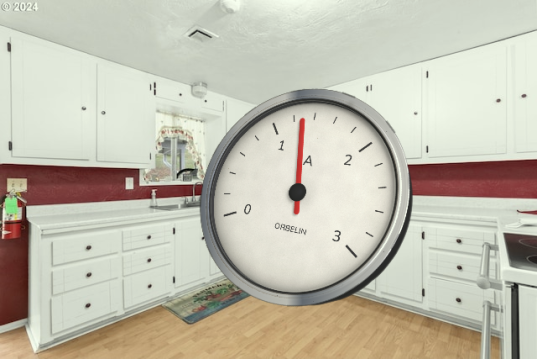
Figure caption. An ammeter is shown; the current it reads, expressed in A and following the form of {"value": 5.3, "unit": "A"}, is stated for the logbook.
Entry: {"value": 1.3, "unit": "A"}
